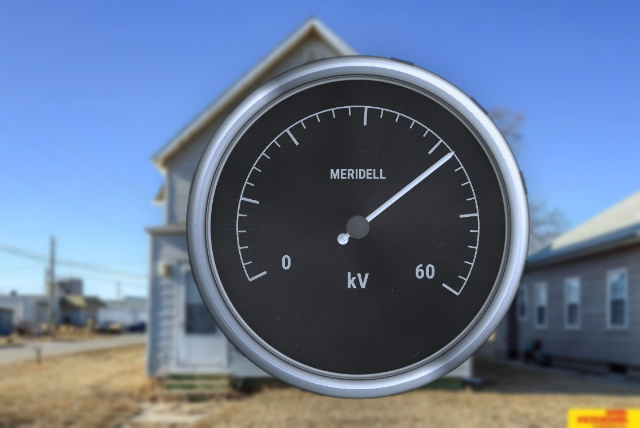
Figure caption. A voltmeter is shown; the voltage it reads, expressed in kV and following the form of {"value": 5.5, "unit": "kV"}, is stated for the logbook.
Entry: {"value": 42, "unit": "kV"}
